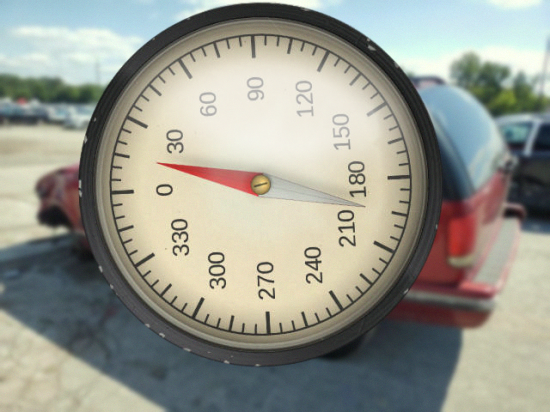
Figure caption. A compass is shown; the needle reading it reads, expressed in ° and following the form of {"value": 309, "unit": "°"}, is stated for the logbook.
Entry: {"value": 15, "unit": "°"}
